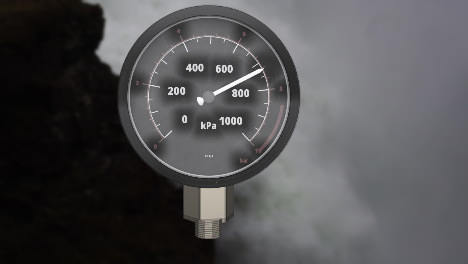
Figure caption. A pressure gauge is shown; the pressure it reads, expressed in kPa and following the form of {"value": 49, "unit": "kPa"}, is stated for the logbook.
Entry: {"value": 725, "unit": "kPa"}
